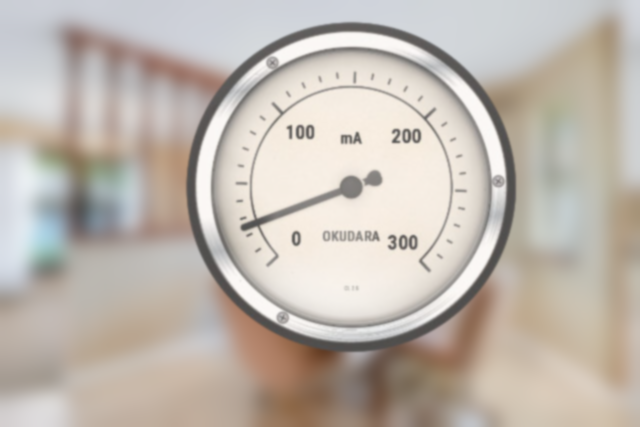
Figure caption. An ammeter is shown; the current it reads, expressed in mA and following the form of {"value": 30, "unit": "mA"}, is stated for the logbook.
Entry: {"value": 25, "unit": "mA"}
